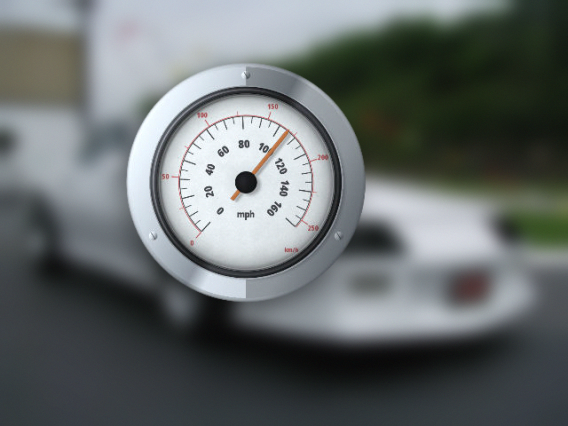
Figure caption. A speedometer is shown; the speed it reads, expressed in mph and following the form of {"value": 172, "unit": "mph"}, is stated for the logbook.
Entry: {"value": 105, "unit": "mph"}
